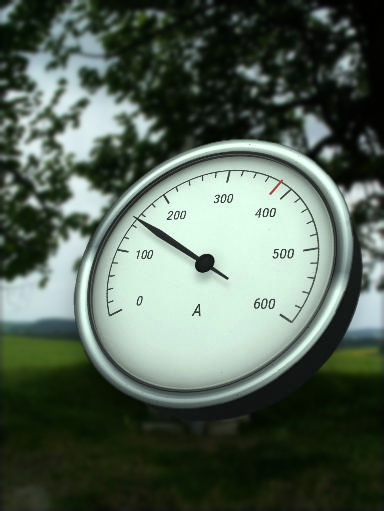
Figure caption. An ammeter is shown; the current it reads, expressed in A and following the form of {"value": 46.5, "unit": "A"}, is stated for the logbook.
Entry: {"value": 150, "unit": "A"}
